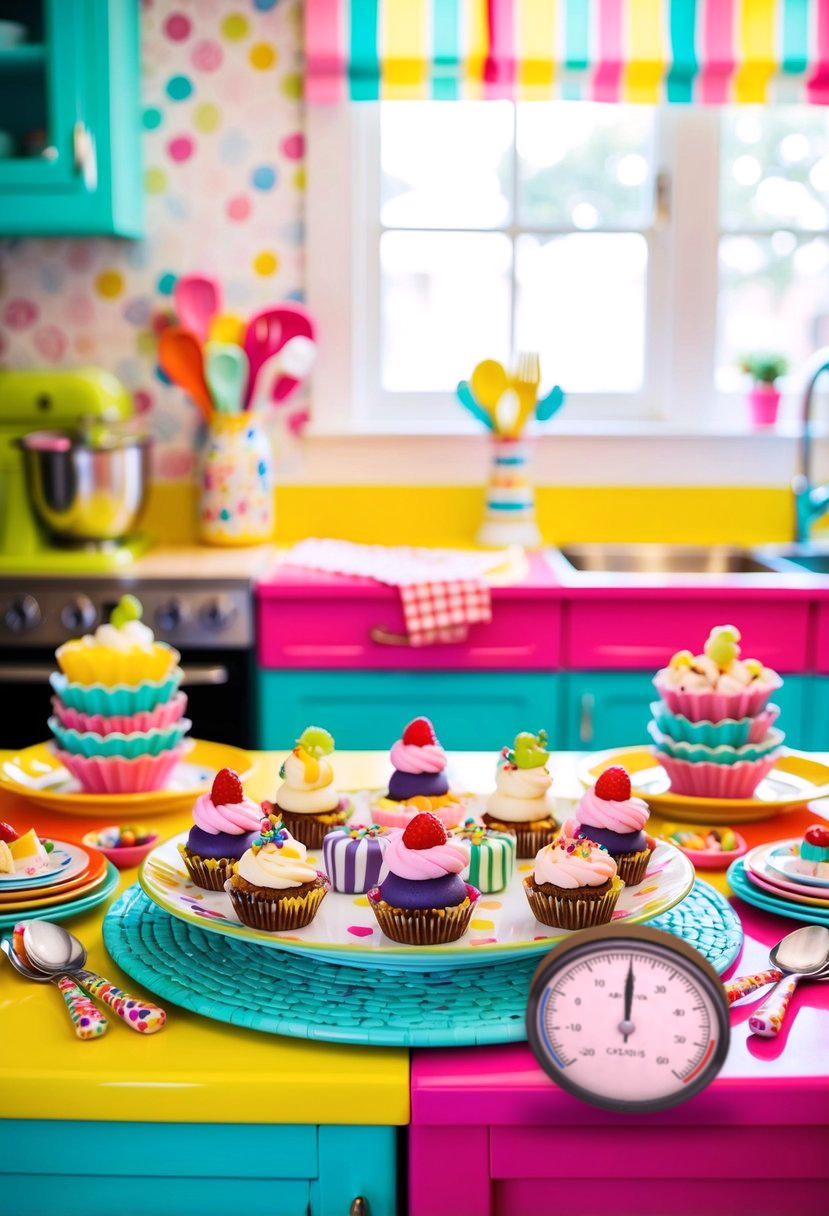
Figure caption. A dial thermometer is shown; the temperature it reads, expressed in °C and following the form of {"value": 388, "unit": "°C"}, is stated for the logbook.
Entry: {"value": 20, "unit": "°C"}
